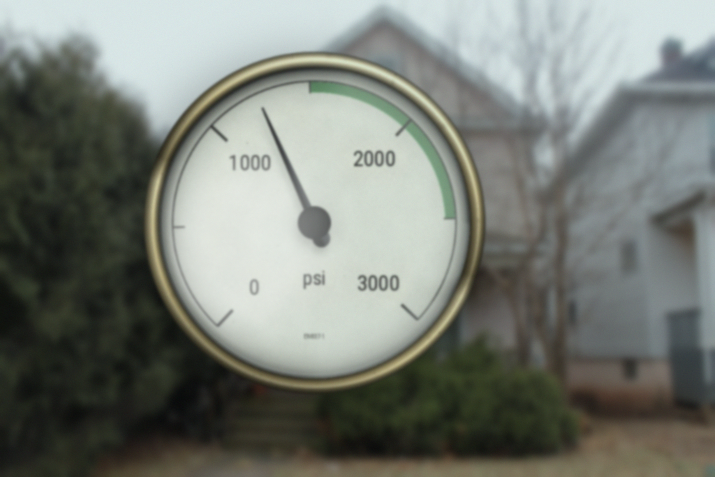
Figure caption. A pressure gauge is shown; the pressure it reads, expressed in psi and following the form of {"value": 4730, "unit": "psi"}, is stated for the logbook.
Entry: {"value": 1250, "unit": "psi"}
